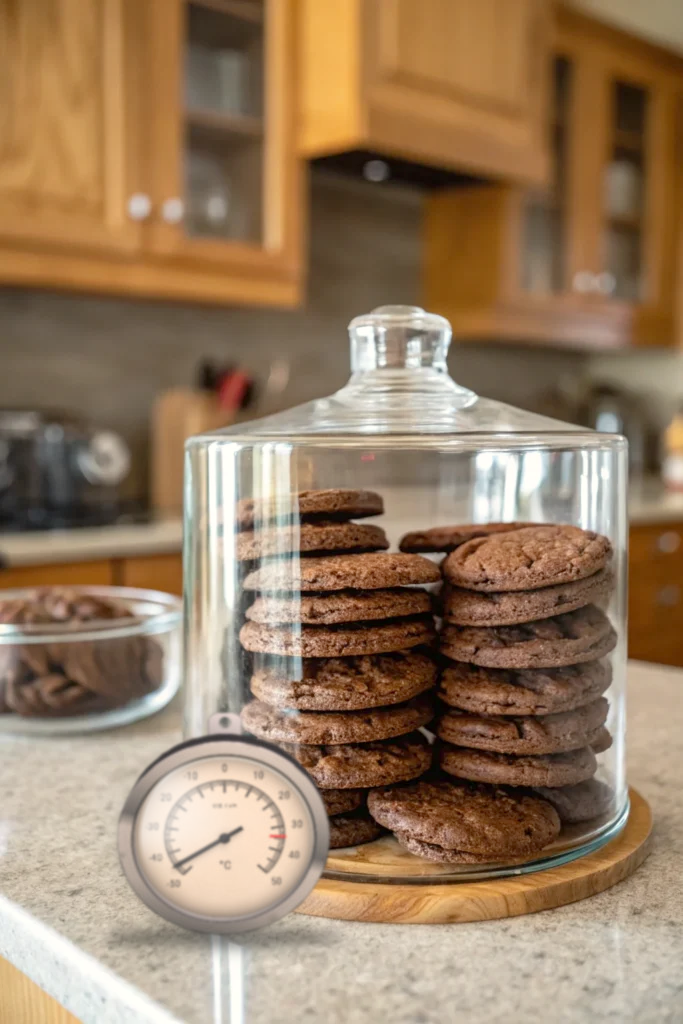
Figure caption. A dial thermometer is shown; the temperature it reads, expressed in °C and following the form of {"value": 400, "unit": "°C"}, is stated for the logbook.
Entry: {"value": -45, "unit": "°C"}
